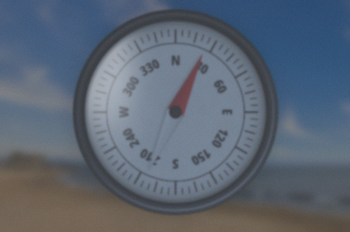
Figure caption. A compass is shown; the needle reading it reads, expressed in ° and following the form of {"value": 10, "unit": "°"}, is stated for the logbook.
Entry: {"value": 25, "unit": "°"}
